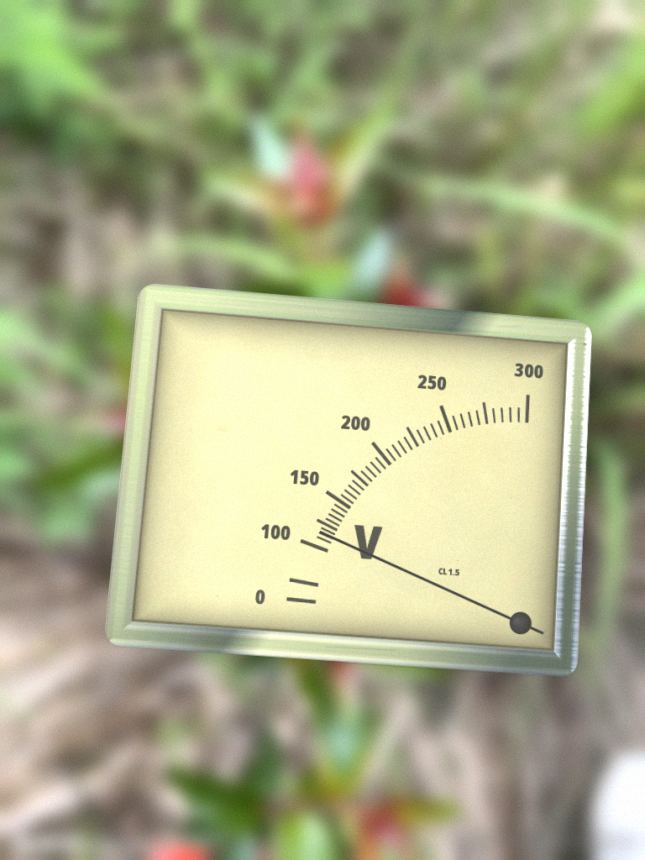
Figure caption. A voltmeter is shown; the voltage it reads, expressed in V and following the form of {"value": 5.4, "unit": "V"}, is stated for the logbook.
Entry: {"value": 115, "unit": "V"}
